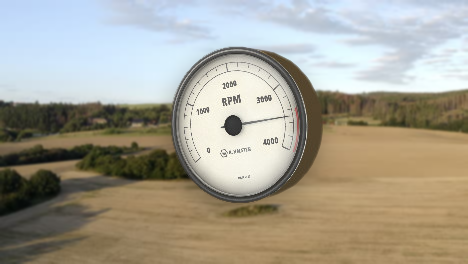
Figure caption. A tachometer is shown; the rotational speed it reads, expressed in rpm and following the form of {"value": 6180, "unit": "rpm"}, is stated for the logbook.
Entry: {"value": 3500, "unit": "rpm"}
